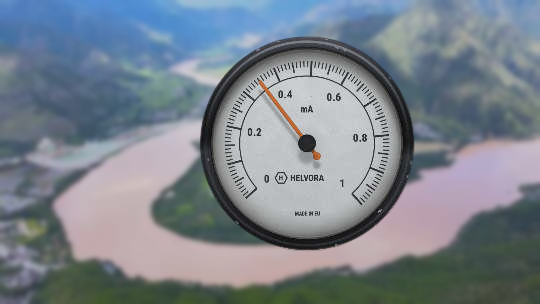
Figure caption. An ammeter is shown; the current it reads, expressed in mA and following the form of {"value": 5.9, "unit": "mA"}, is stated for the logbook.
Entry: {"value": 0.35, "unit": "mA"}
